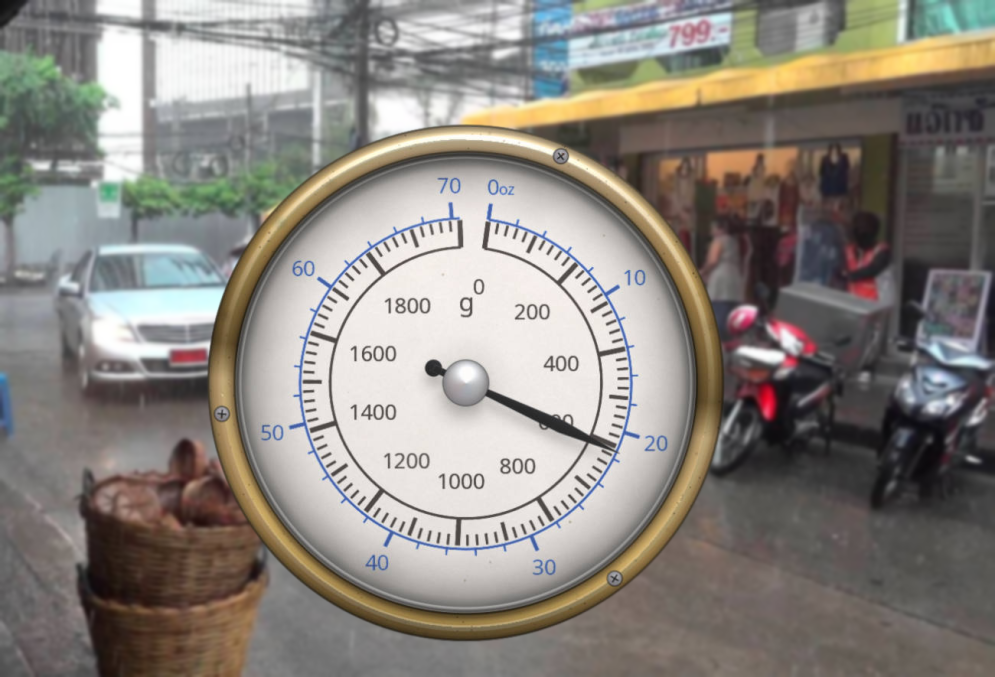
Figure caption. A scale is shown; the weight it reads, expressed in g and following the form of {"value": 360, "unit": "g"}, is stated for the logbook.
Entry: {"value": 610, "unit": "g"}
